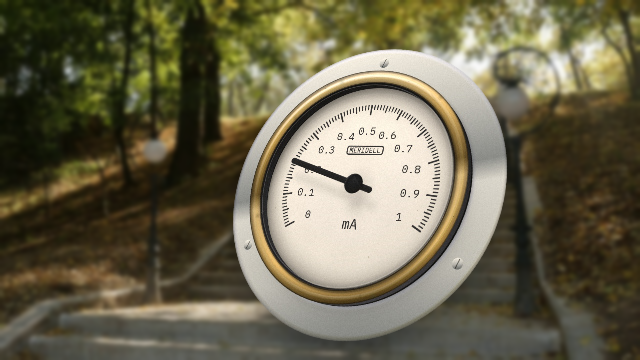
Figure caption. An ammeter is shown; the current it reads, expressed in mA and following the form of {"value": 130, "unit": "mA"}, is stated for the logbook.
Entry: {"value": 0.2, "unit": "mA"}
